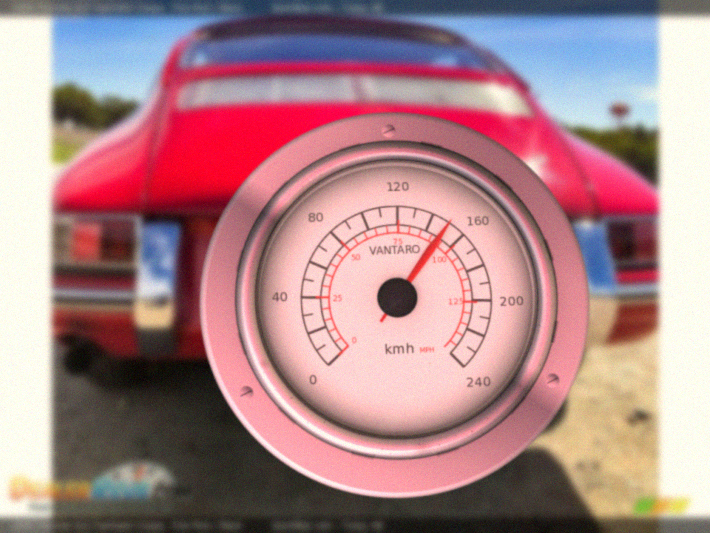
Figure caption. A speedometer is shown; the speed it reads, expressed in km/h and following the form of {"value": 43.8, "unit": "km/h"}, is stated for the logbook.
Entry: {"value": 150, "unit": "km/h"}
